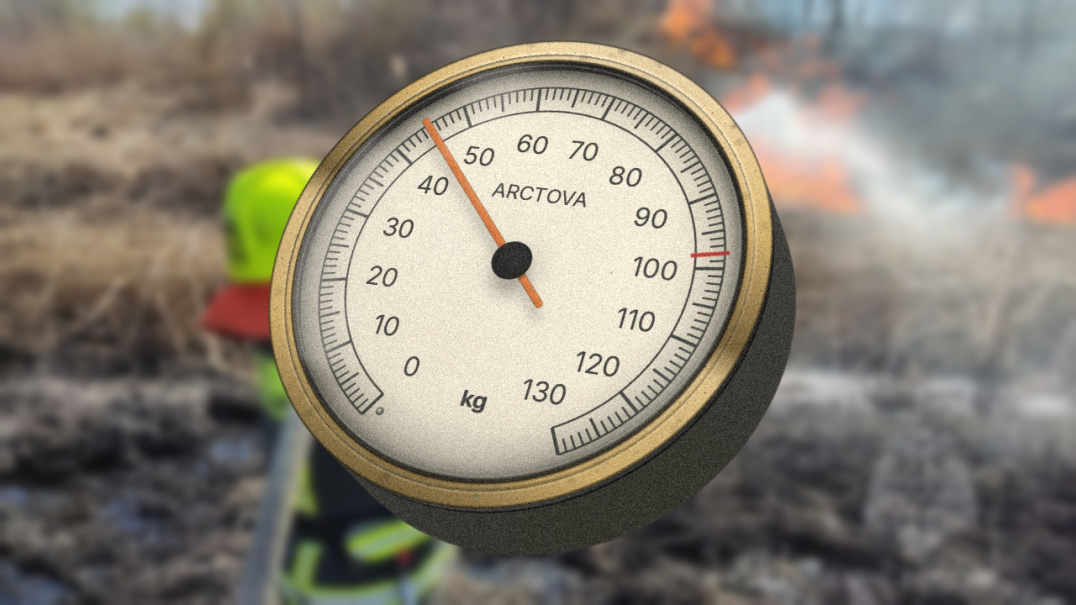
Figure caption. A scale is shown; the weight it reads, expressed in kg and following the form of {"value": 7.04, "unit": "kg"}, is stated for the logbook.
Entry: {"value": 45, "unit": "kg"}
